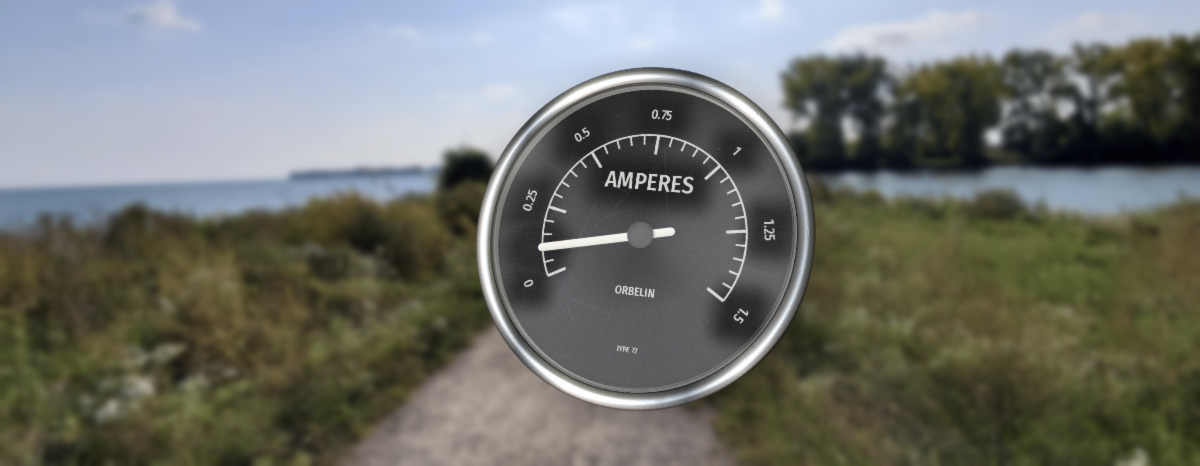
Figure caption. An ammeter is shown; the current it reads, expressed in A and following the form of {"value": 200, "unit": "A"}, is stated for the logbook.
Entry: {"value": 0.1, "unit": "A"}
